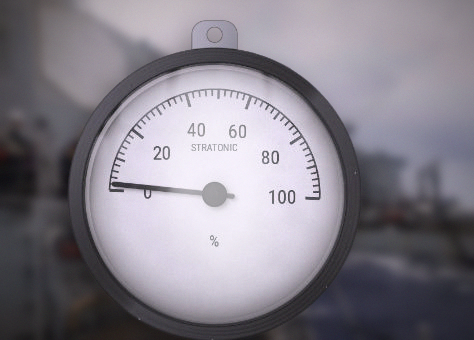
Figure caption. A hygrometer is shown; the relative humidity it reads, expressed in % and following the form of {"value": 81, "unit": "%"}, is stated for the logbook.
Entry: {"value": 2, "unit": "%"}
